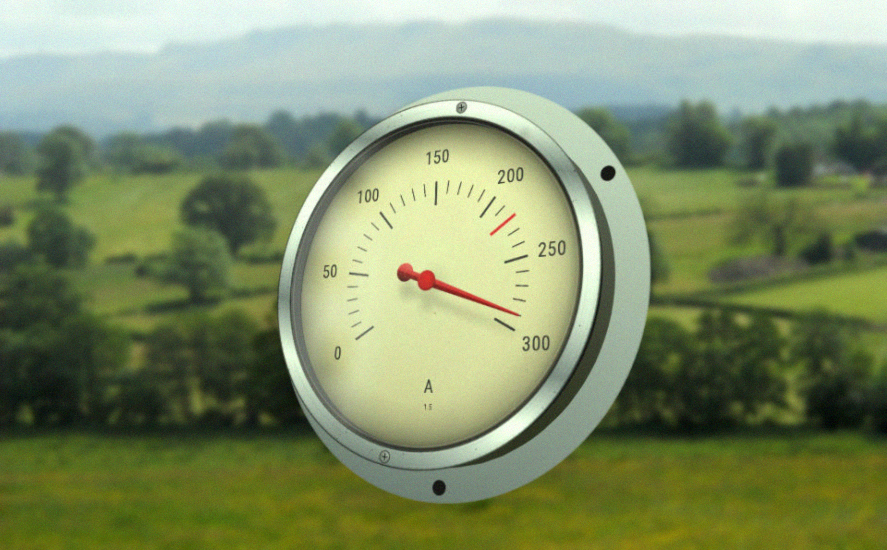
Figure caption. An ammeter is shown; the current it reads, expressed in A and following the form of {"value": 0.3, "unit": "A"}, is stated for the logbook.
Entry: {"value": 290, "unit": "A"}
